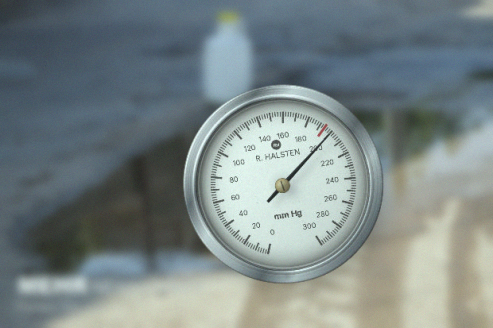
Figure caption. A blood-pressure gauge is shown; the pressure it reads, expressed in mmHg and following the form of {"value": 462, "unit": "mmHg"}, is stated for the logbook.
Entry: {"value": 200, "unit": "mmHg"}
